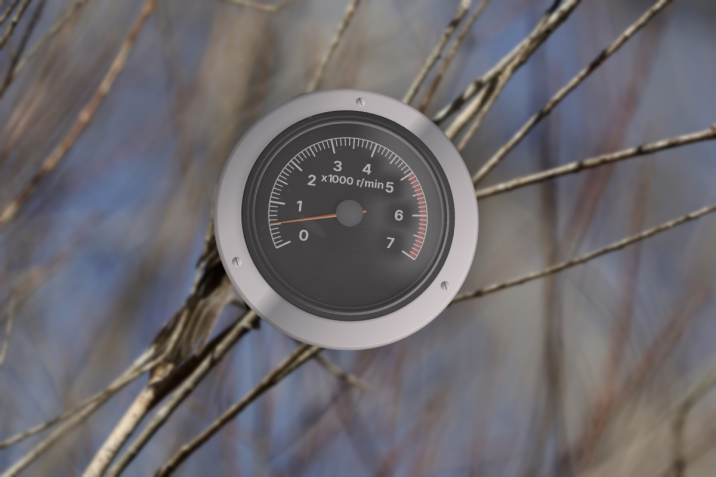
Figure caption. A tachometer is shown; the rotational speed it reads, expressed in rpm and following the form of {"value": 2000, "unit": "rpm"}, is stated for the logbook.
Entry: {"value": 500, "unit": "rpm"}
